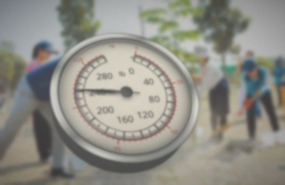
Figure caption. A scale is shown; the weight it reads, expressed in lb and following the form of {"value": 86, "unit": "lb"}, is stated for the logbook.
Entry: {"value": 240, "unit": "lb"}
